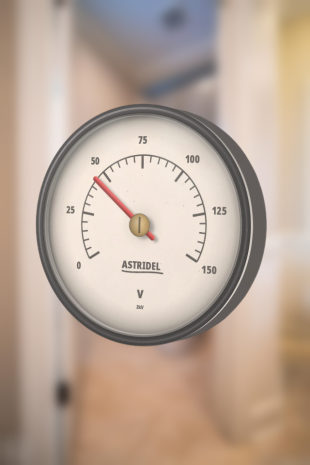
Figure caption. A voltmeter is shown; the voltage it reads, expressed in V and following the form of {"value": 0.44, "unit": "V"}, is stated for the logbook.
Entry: {"value": 45, "unit": "V"}
